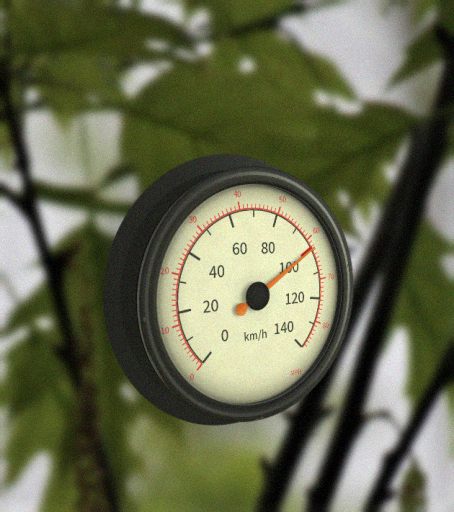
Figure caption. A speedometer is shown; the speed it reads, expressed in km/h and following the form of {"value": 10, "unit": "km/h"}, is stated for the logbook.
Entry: {"value": 100, "unit": "km/h"}
